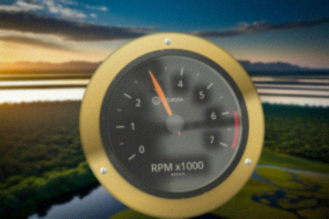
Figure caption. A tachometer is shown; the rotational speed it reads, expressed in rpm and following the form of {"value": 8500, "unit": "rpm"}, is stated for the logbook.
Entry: {"value": 3000, "unit": "rpm"}
